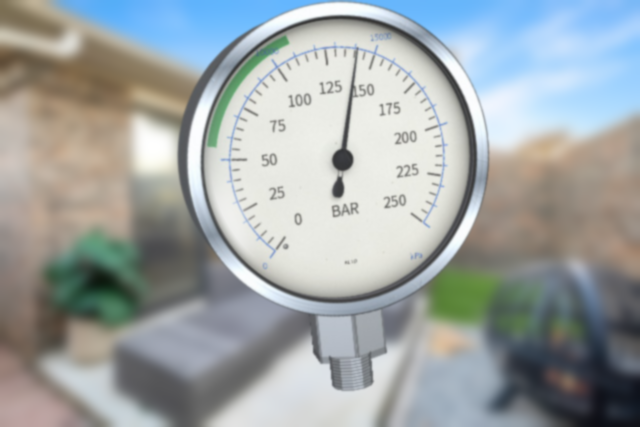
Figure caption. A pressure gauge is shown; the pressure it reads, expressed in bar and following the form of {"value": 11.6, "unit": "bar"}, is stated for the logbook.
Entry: {"value": 140, "unit": "bar"}
